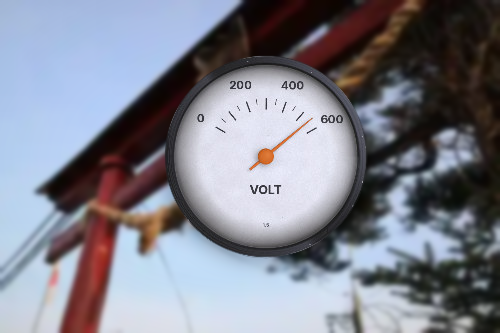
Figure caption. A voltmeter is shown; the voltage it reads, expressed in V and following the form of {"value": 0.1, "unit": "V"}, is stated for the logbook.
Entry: {"value": 550, "unit": "V"}
